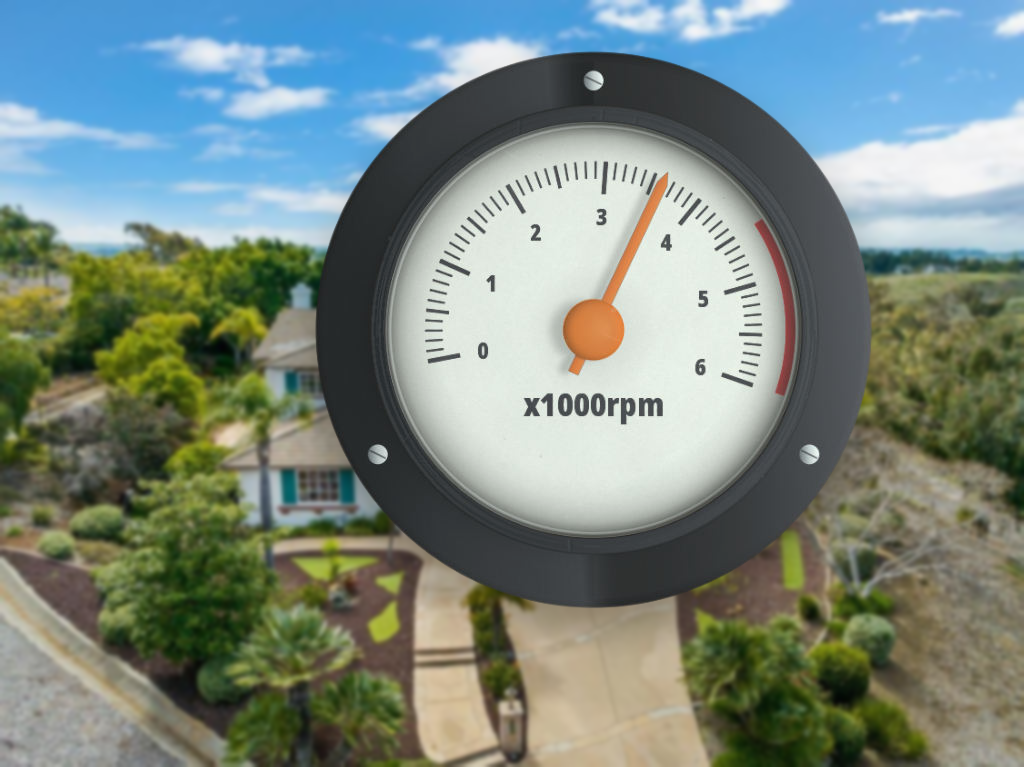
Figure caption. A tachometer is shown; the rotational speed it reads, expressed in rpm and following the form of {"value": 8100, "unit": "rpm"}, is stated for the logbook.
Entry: {"value": 3600, "unit": "rpm"}
